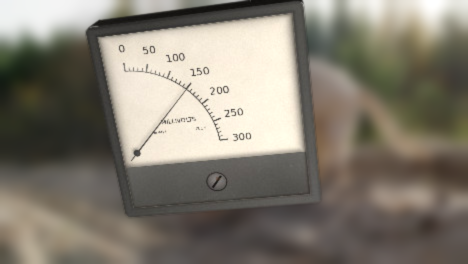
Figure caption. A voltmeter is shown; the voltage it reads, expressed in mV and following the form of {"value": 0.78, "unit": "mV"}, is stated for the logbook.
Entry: {"value": 150, "unit": "mV"}
